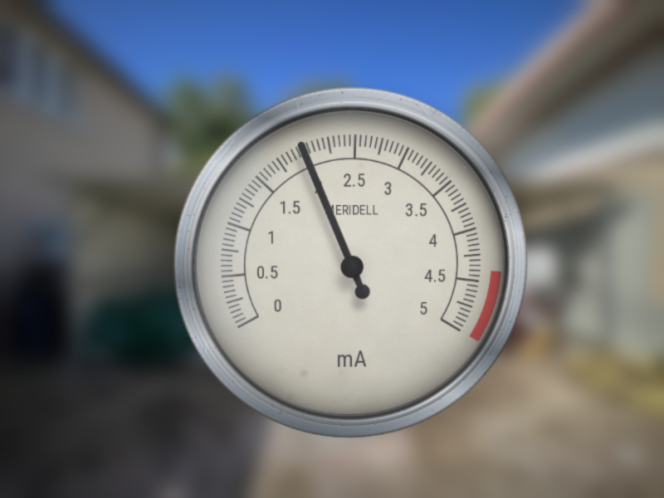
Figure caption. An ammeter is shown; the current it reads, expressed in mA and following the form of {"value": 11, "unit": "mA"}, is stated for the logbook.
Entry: {"value": 2, "unit": "mA"}
